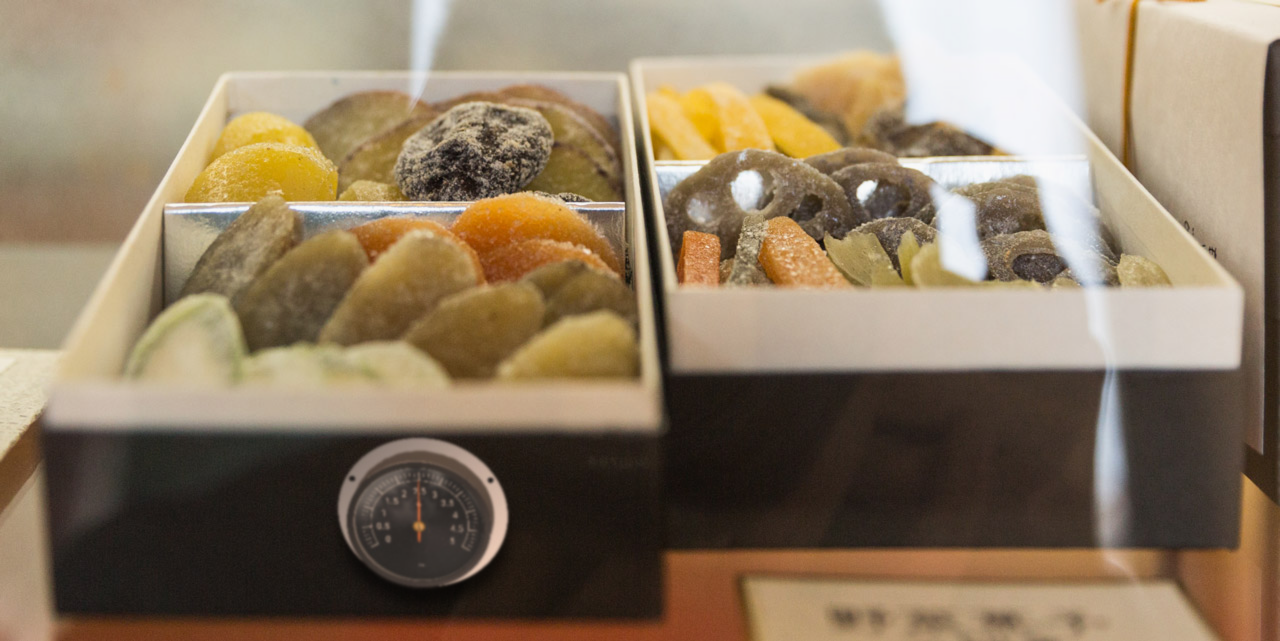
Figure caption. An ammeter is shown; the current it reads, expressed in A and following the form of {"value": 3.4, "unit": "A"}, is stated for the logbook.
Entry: {"value": 2.5, "unit": "A"}
